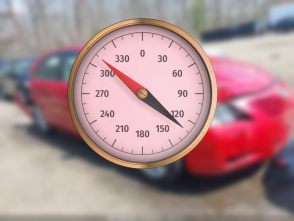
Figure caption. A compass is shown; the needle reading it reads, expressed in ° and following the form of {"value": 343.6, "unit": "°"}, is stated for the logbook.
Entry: {"value": 310, "unit": "°"}
